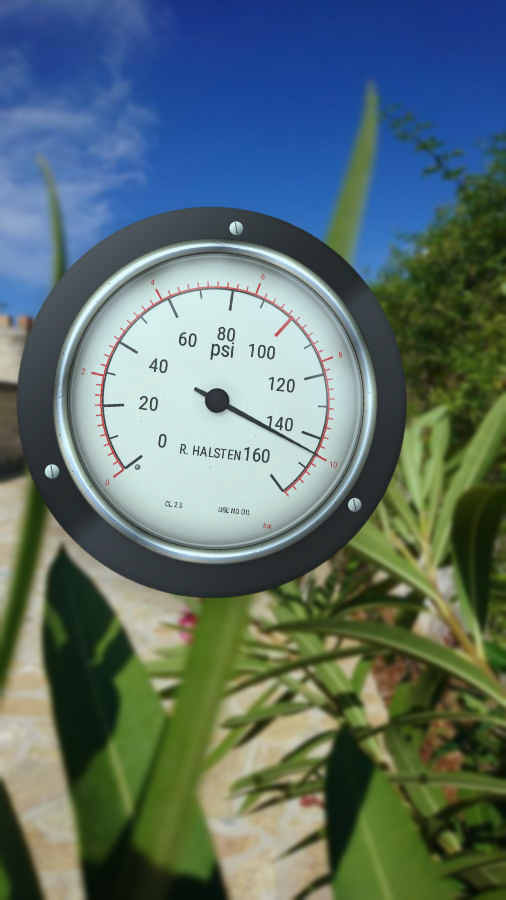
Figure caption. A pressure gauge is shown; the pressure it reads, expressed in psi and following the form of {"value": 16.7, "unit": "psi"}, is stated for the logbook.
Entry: {"value": 145, "unit": "psi"}
